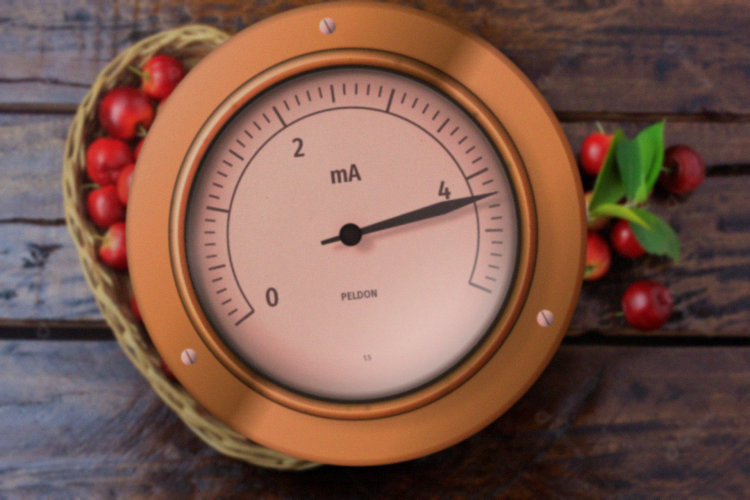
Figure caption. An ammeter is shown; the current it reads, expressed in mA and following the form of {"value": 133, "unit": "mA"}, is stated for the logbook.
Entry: {"value": 4.2, "unit": "mA"}
